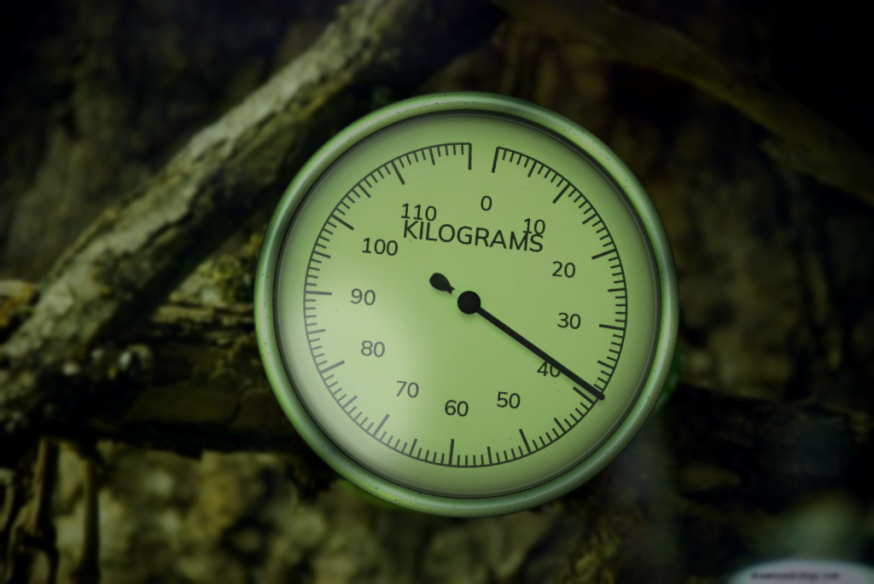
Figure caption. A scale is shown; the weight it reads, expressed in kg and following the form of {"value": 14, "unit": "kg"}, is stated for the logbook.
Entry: {"value": 39, "unit": "kg"}
